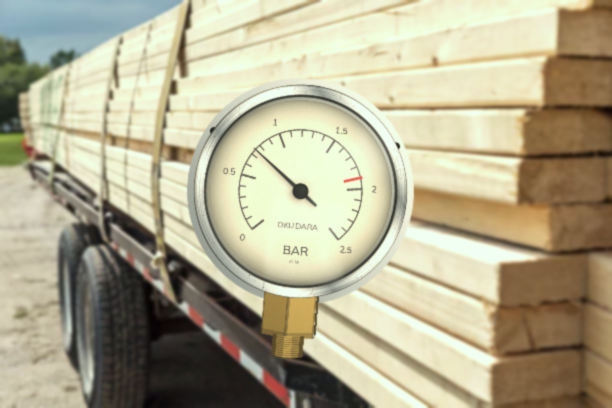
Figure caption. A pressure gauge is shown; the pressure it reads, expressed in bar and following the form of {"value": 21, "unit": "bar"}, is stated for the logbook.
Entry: {"value": 0.75, "unit": "bar"}
